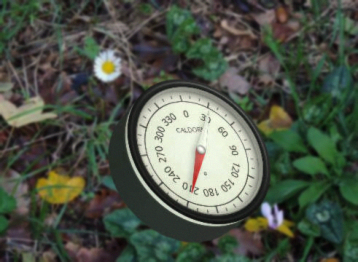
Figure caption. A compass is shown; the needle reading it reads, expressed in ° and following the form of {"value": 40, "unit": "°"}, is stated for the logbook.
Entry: {"value": 210, "unit": "°"}
